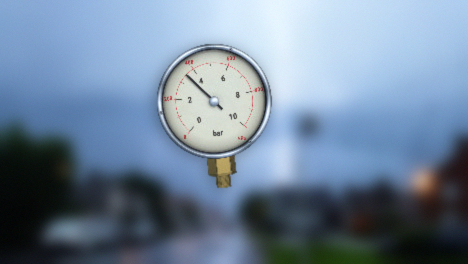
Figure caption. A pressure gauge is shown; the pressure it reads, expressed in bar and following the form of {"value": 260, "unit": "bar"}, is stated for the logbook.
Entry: {"value": 3.5, "unit": "bar"}
